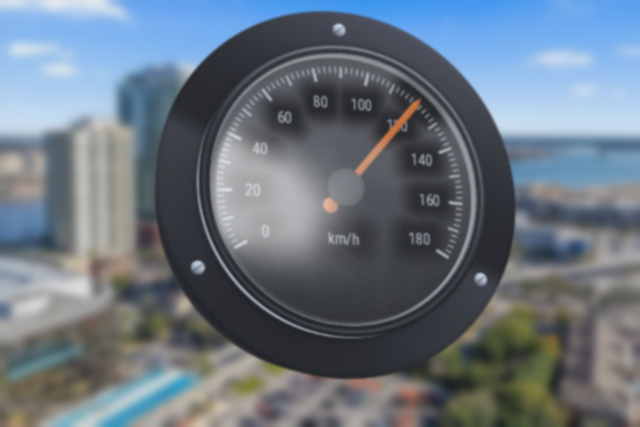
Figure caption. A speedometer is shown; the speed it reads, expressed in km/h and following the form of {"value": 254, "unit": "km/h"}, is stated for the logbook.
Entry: {"value": 120, "unit": "km/h"}
